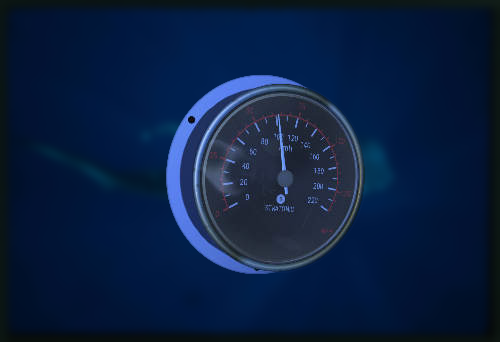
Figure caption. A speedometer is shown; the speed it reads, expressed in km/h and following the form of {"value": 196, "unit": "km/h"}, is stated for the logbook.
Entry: {"value": 100, "unit": "km/h"}
